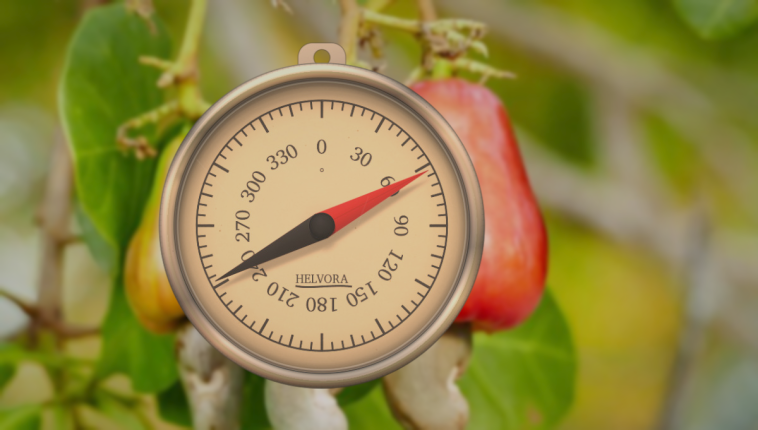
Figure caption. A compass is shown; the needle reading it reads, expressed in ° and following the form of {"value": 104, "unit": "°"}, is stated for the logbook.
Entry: {"value": 62.5, "unit": "°"}
